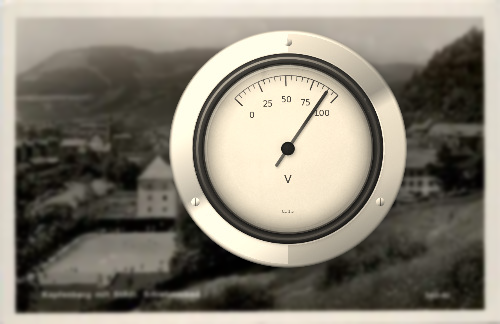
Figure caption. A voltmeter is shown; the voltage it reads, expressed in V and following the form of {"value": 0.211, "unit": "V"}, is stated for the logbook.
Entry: {"value": 90, "unit": "V"}
